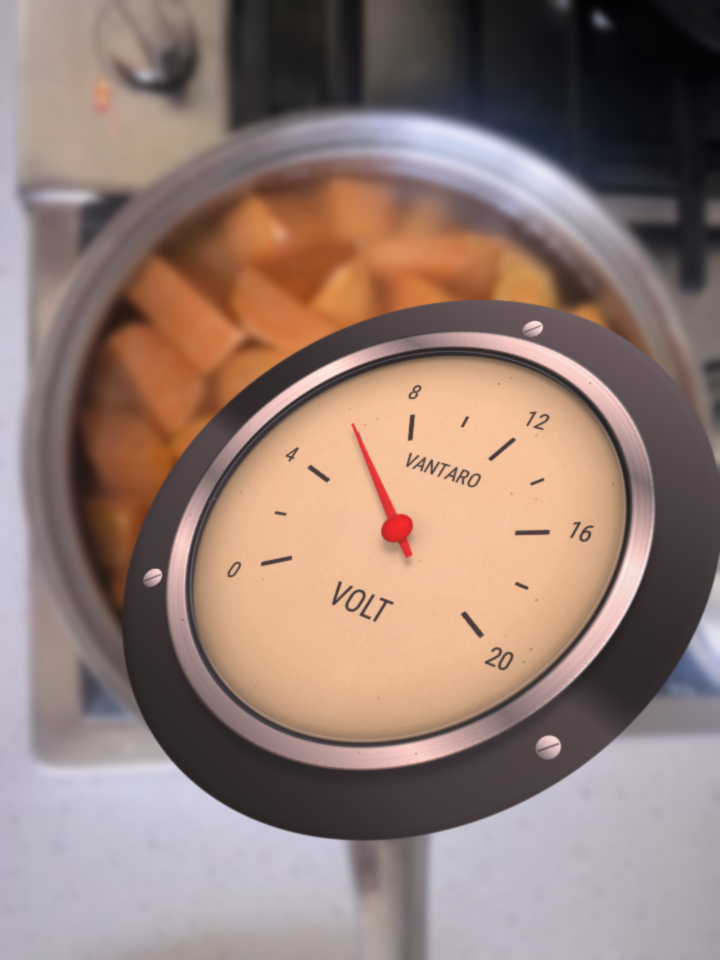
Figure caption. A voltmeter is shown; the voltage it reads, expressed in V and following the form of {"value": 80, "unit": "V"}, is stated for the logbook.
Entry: {"value": 6, "unit": "V"}
